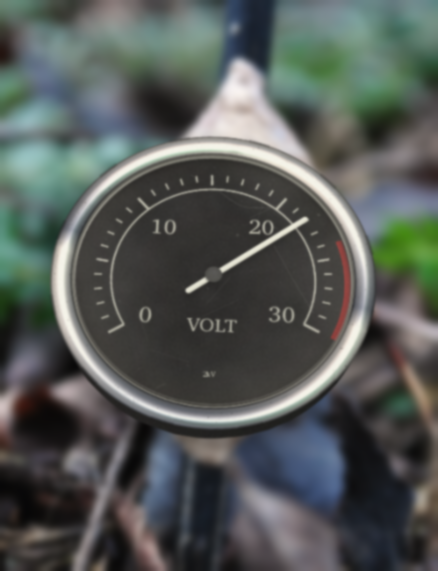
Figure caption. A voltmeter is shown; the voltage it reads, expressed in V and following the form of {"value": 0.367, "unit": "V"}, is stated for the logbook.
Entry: {"value": 22, "unit": "V"}
